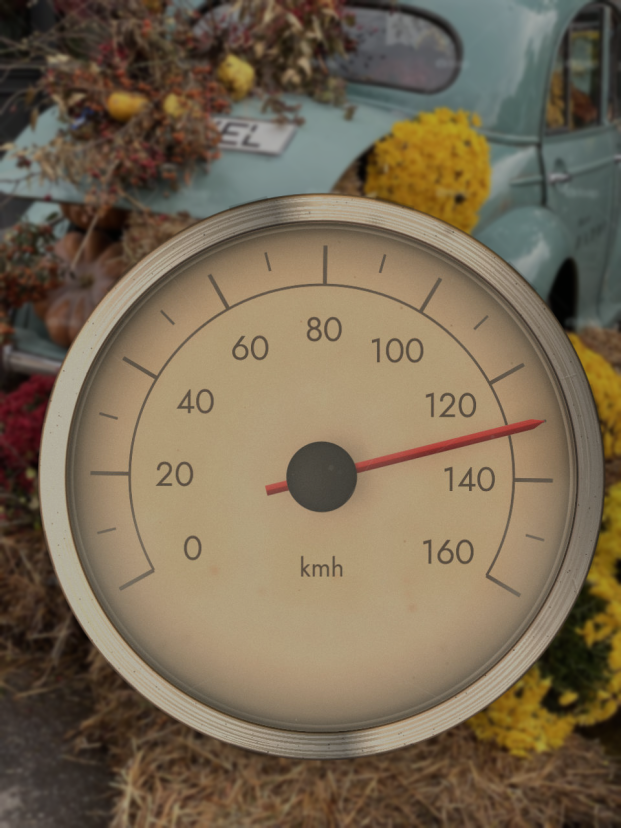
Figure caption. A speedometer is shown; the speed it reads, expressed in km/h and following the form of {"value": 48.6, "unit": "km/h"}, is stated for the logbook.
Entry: {"value": 130, "unit": "km/h"}
